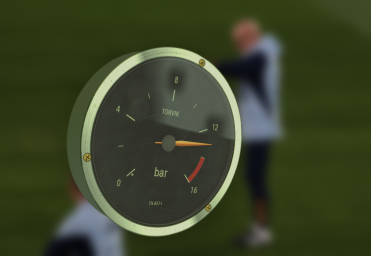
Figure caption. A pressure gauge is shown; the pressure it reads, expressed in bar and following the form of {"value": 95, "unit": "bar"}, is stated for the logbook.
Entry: {"value": 13, "unit": "bar"}
